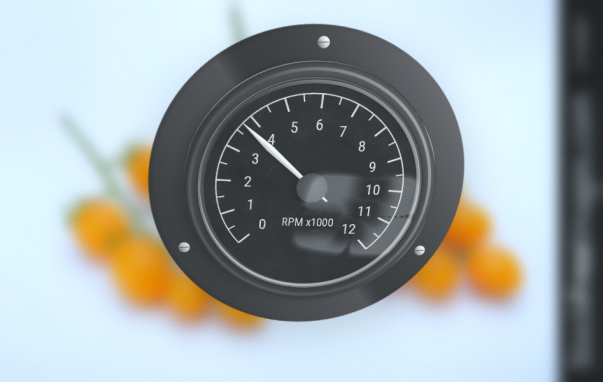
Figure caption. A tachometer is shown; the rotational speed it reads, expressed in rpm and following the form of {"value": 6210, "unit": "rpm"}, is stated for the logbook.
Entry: {"value": 3750, "unit": "rpm"}
